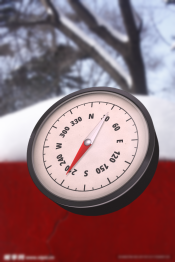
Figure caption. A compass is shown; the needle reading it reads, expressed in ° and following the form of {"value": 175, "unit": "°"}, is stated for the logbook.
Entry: {"value": 210, "unit": "°"}
